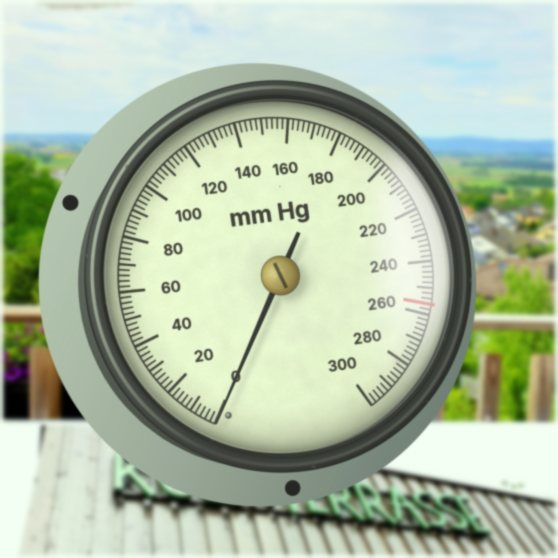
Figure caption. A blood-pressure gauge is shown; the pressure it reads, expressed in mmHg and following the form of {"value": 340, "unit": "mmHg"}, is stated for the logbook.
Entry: {"value": 0, "unit": "mmHg"}
